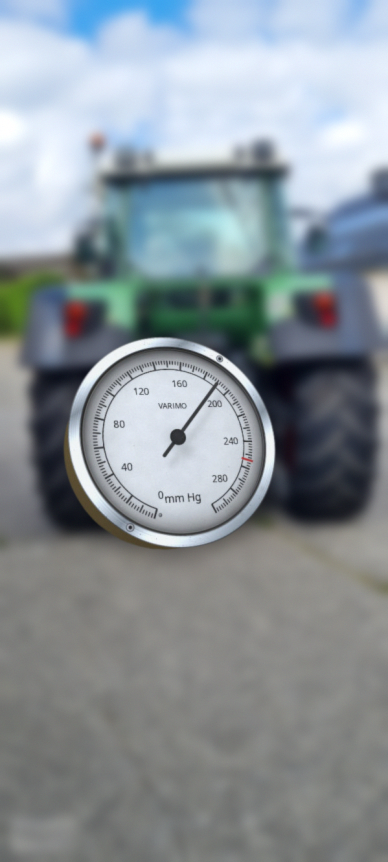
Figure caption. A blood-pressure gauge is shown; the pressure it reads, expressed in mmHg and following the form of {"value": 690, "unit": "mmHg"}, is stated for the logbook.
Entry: {"value": 190, "unit": "mmHg"}
